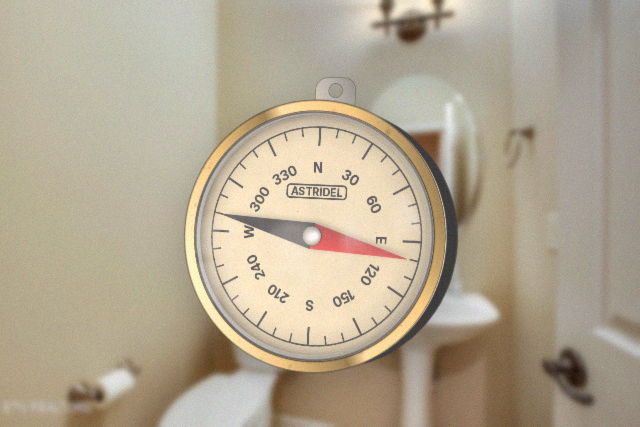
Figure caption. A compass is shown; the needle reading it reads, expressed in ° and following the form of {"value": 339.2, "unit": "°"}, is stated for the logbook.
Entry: {"value": 100, "unit": "°"}
